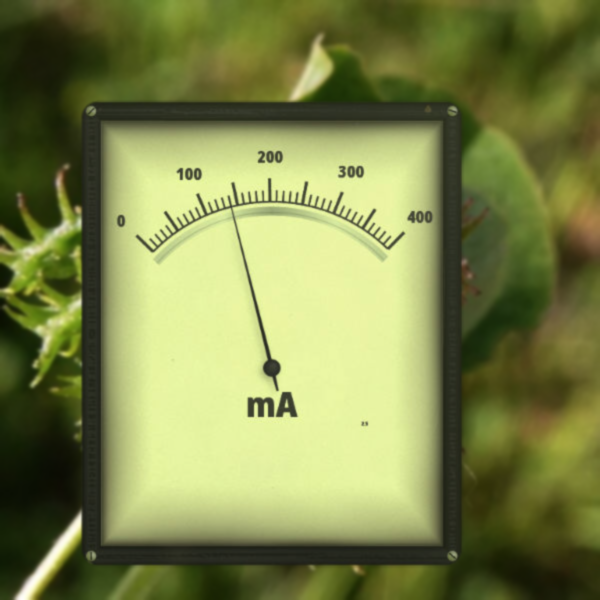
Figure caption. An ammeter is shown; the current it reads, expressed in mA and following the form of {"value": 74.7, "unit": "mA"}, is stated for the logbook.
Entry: {"value": 140, "unit": "mA"}
